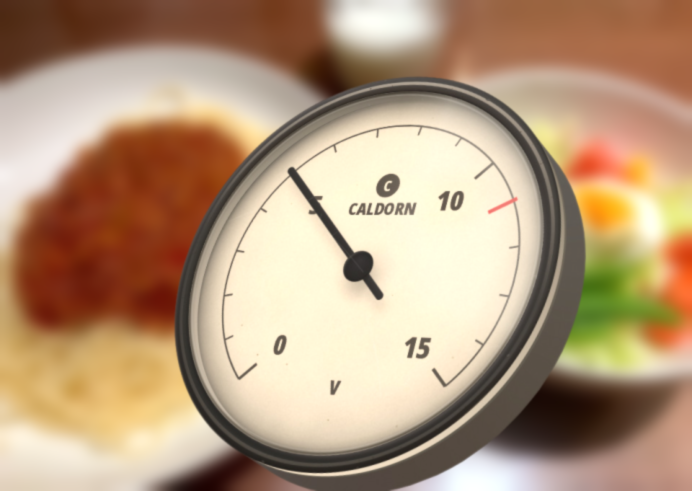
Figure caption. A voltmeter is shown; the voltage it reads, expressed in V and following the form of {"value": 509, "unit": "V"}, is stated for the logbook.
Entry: {"value": 5, "unit": "V"}
